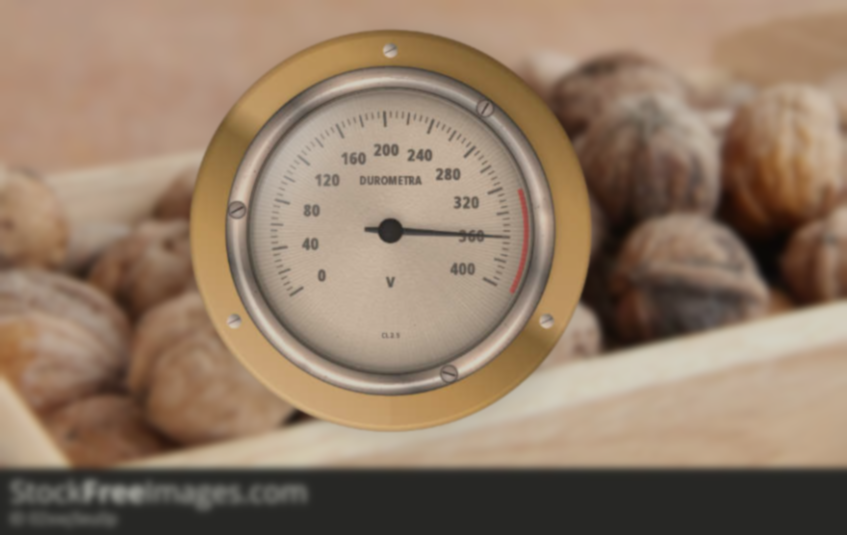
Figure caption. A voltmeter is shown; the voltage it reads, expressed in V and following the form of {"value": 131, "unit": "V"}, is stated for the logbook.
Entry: {"value": 360, "unit": "V"}
